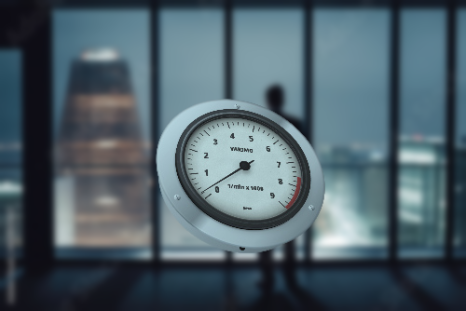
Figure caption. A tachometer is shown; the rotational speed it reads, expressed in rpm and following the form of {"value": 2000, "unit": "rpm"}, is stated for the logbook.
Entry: {"value": 200, "unit": "rpm"}
